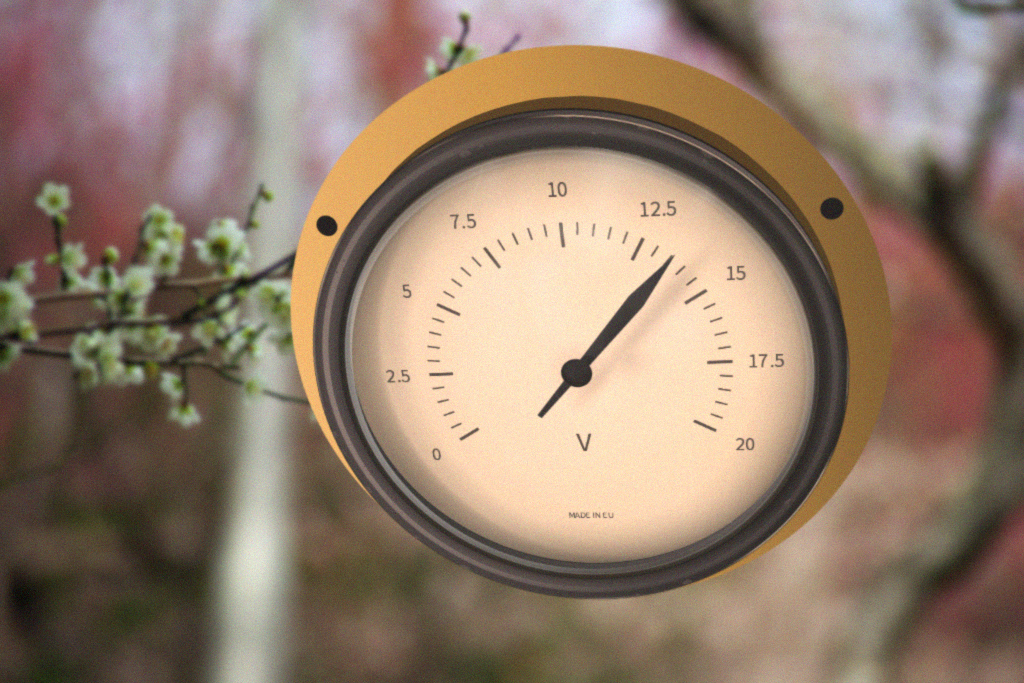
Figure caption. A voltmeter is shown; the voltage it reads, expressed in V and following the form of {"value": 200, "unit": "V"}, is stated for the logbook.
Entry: {"value": 13.5, "unit": "V"}
